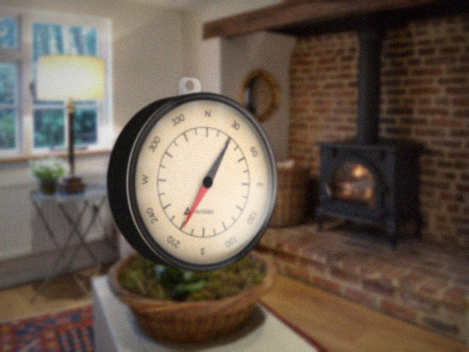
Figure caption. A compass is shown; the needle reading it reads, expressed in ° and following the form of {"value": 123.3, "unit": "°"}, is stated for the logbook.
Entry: {"value": 210, "unit": "°"}
